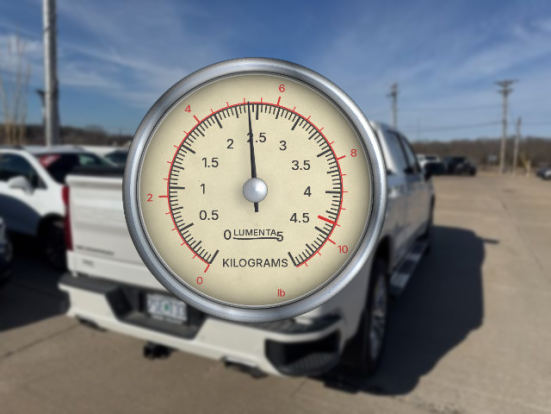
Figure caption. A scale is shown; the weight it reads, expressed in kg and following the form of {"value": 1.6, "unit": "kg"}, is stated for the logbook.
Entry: {"value": 2.4, "unit": "kg"}
